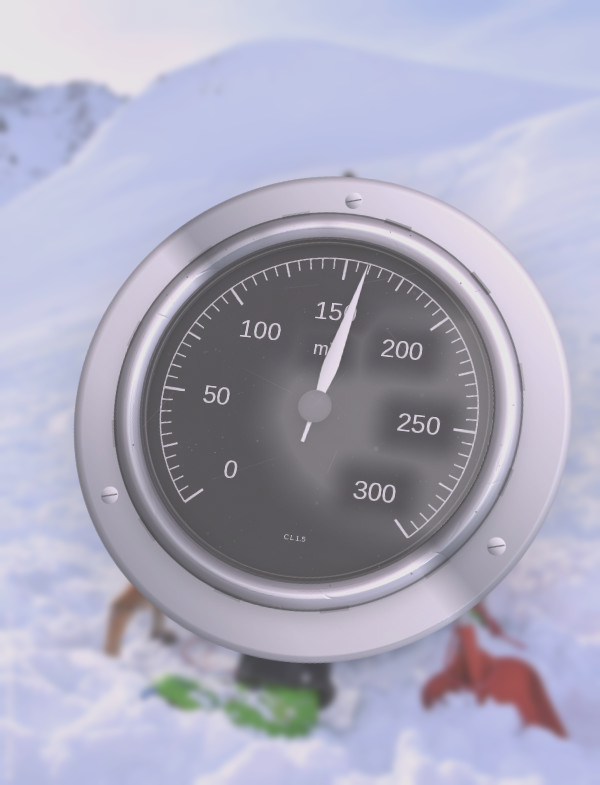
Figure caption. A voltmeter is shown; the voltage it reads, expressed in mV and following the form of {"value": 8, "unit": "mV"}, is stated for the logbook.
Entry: {"value": 160, "unit": "mV"}
